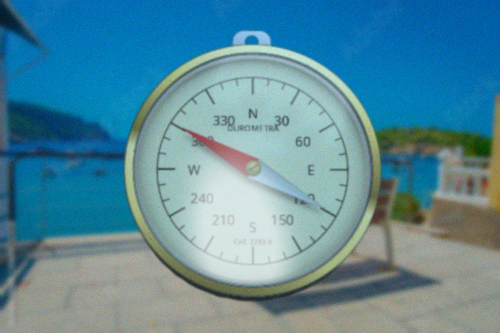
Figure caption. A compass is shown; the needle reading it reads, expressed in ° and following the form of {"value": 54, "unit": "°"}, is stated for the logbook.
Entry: {"value": 300, "unit": "°"}
